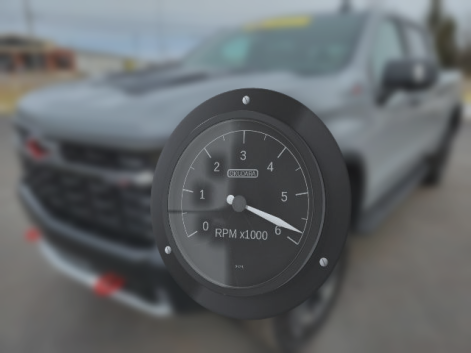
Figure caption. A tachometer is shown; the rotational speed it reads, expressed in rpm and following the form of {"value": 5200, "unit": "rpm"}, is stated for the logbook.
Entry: {"value": 5750, "unit": "rpm"}
